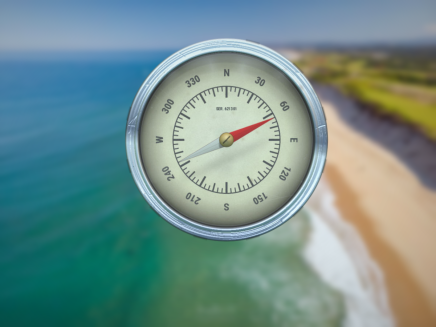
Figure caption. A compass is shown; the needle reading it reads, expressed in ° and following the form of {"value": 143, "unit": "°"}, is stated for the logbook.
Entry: {"value": 65, "unit": "°"}
